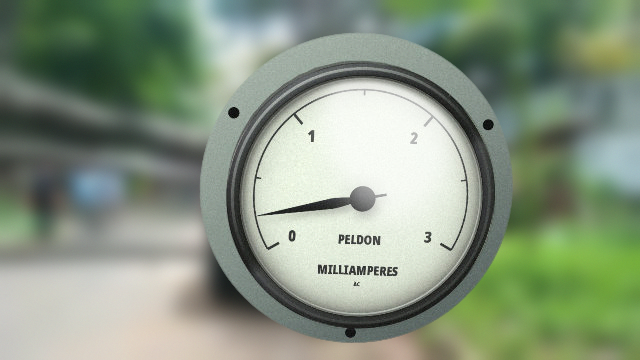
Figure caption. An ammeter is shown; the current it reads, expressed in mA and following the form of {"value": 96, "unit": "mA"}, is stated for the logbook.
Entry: {"value": 0.25, "unit": "mA"}
